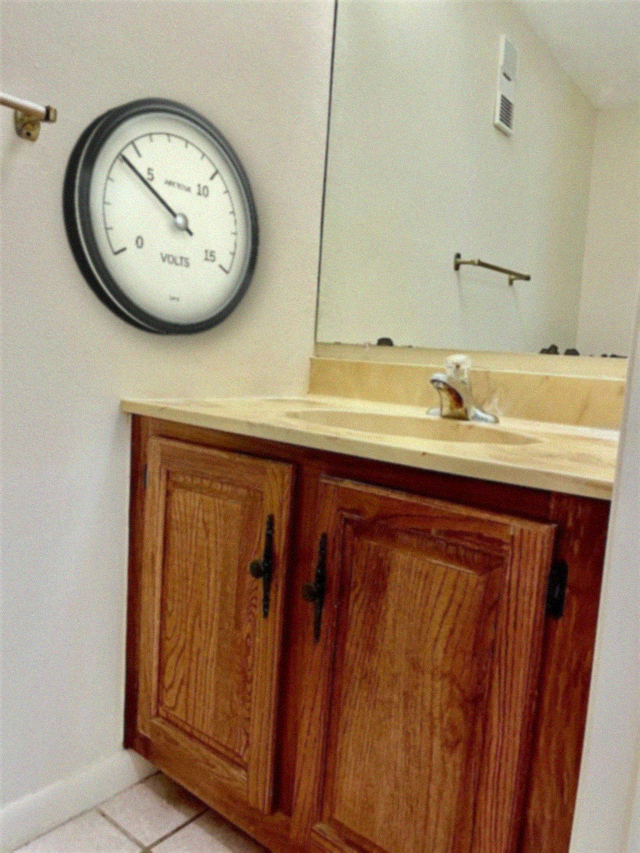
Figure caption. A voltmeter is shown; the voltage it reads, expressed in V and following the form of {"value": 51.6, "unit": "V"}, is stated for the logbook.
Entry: {"value": 4, "unit": "V"}
